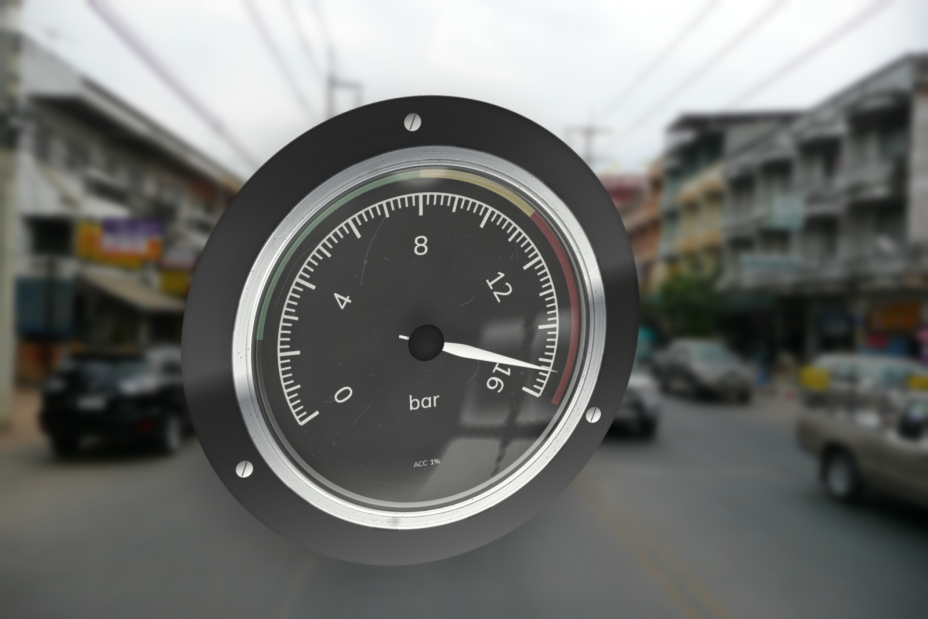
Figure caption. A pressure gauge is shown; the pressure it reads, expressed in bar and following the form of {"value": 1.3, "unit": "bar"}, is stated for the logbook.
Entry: {"value": 15.2, "unit": "bar"}
